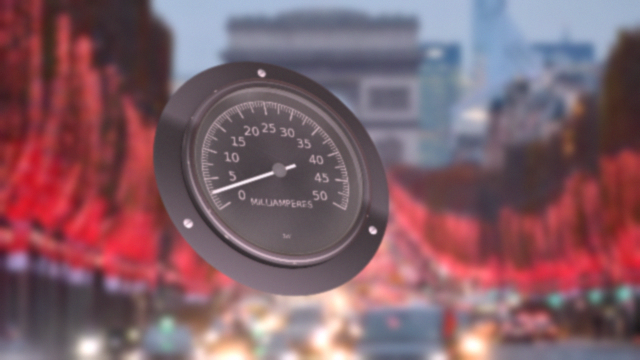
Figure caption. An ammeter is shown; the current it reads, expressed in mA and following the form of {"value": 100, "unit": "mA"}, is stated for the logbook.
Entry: {"value": 2.5, "unit": "mA"}
